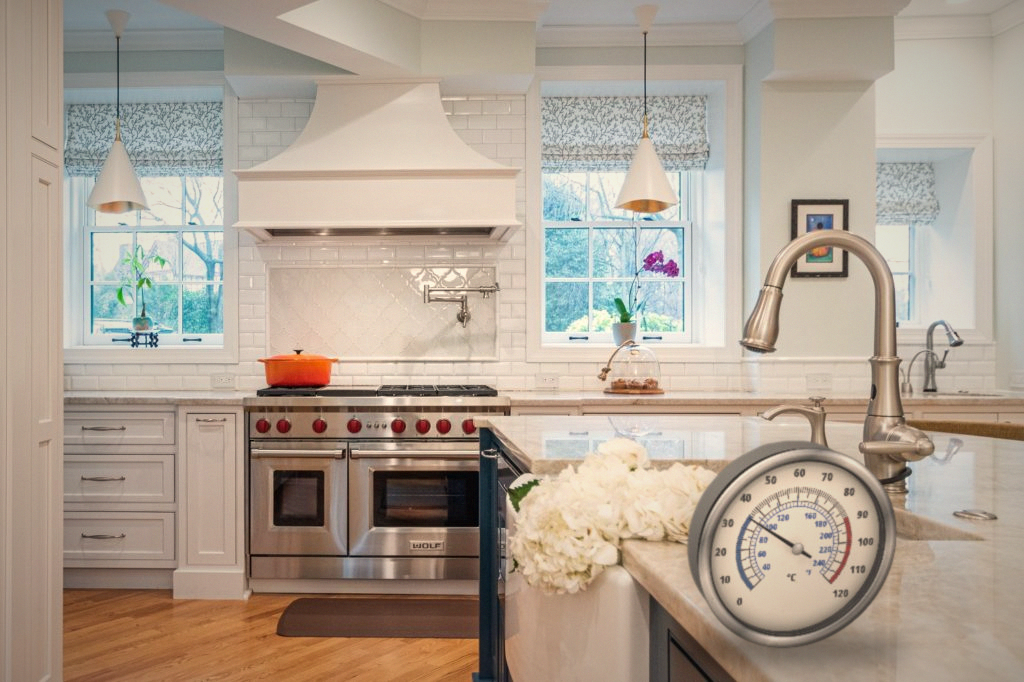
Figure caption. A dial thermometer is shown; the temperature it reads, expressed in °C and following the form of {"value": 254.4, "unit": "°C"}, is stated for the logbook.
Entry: {"value": 35, "unit": "°C"}
